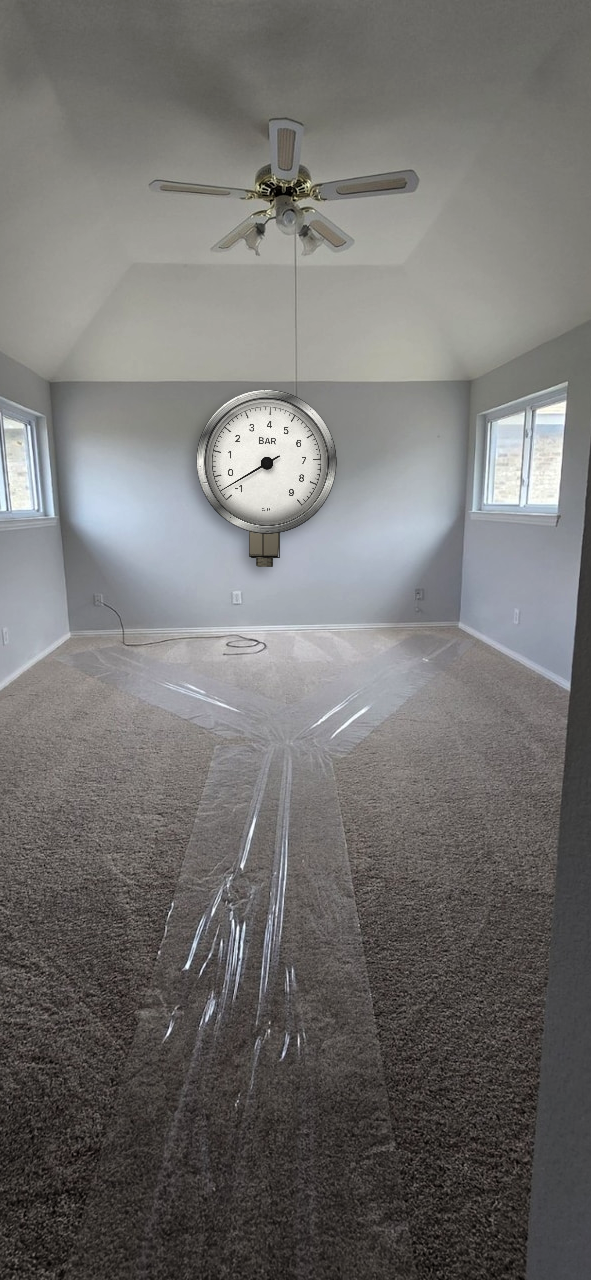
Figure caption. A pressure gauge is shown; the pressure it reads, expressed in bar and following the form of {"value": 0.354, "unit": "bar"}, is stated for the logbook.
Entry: {"value": -0.6, "unit": "bar"}
